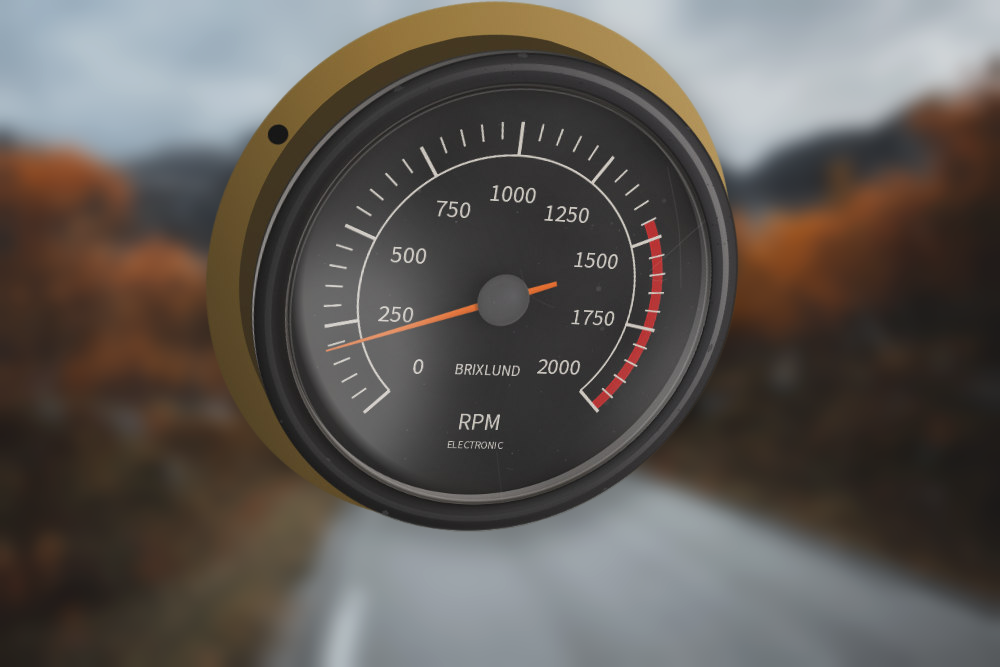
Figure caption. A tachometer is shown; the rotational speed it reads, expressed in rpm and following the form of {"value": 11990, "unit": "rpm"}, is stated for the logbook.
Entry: {"value": 200, "unit": "rpm"}
